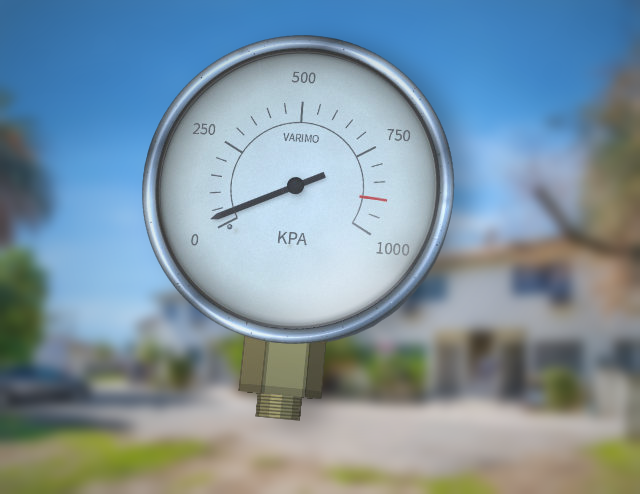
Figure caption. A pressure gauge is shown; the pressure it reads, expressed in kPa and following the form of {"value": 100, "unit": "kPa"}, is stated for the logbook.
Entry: {"value": 25, "unit": "kPa"}
